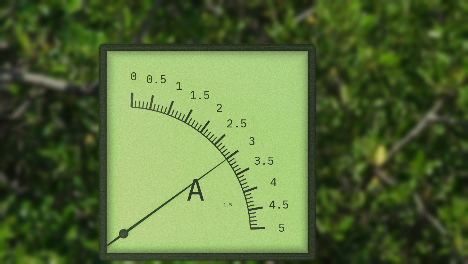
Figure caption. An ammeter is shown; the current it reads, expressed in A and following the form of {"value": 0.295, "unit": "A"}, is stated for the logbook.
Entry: {"value": 3, "unit": "A"}
